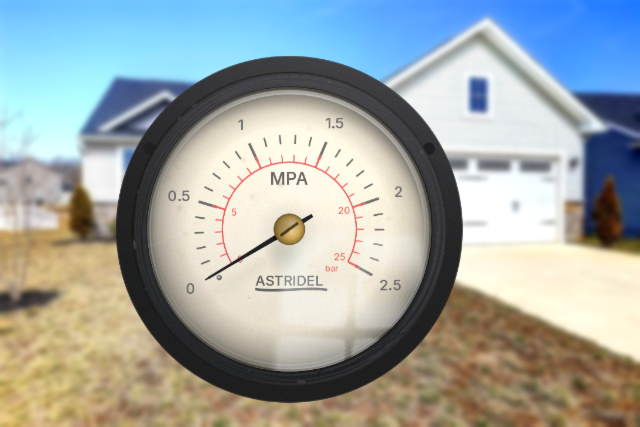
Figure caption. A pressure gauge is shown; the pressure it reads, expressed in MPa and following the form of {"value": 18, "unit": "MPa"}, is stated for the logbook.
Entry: {"value": 0, "unit": "MPa"}
